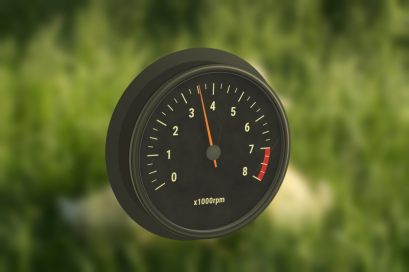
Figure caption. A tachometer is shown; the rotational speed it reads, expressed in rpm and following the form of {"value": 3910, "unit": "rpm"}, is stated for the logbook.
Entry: {"value": 3500, "unit": "rpm"}
